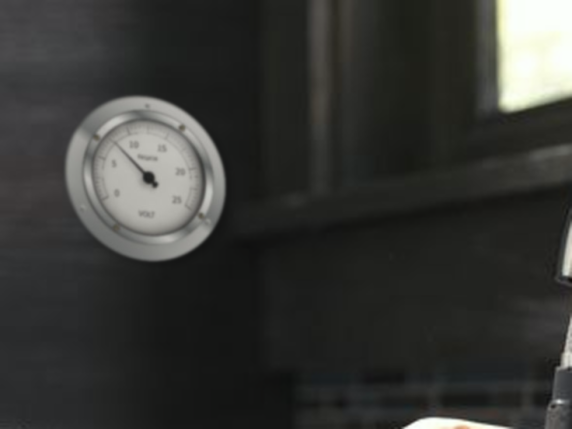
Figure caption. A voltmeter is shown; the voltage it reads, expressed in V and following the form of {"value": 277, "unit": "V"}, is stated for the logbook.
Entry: {"value": 7.5, "unit": "V"}
